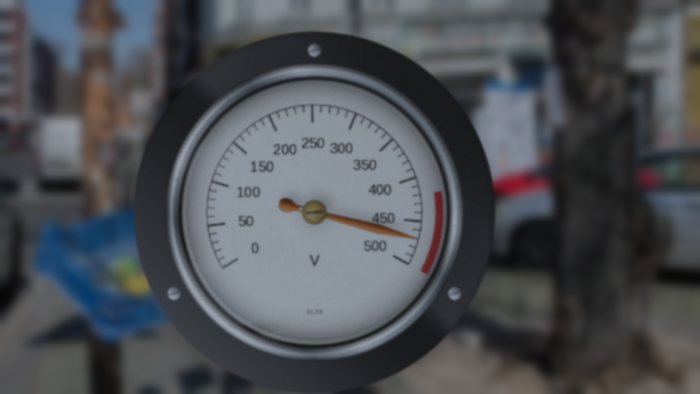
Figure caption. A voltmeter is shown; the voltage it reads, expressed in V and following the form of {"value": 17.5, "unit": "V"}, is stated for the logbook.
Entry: {"value": 470, "unit": "V"}
